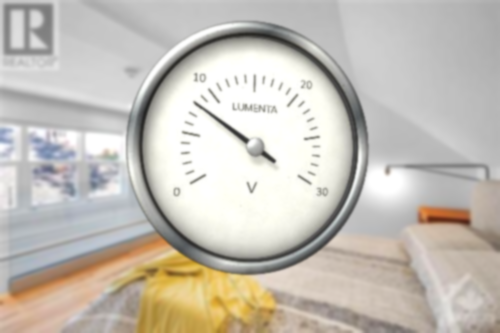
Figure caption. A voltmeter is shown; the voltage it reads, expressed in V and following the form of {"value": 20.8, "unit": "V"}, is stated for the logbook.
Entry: {"value": 8, "unit": "V"}
